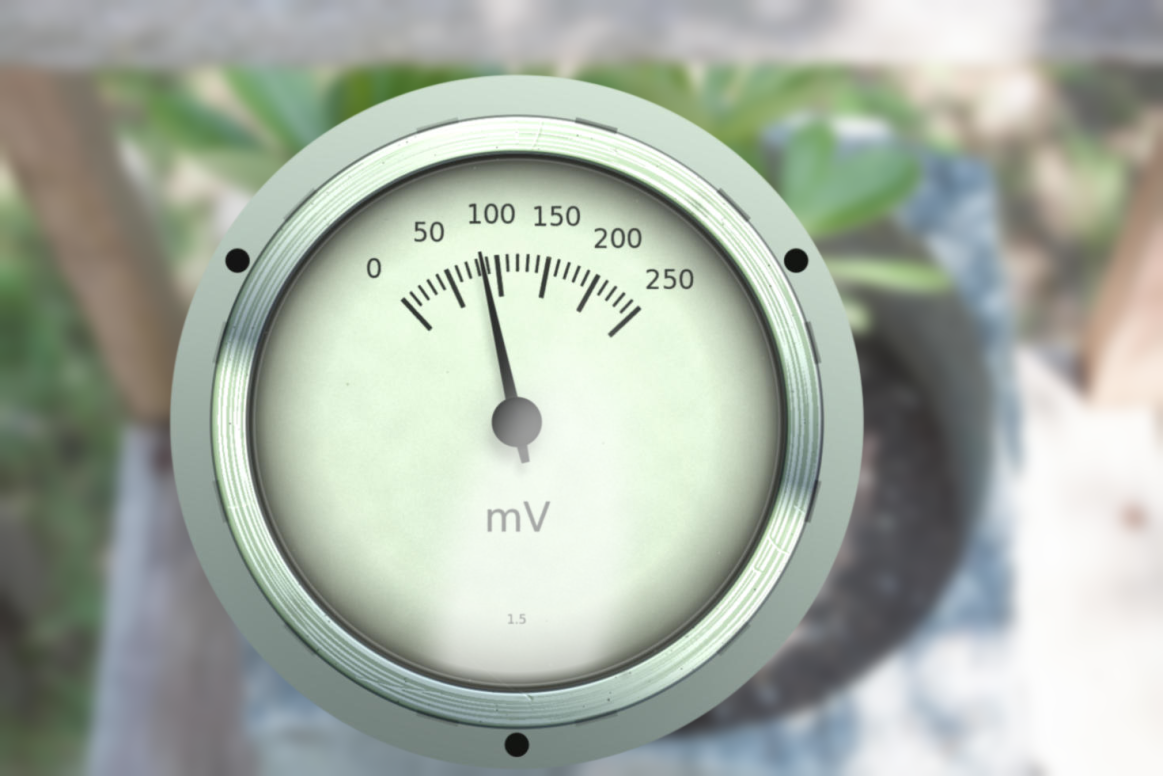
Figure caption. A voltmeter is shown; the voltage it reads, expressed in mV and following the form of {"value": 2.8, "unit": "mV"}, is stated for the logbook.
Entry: {"value": 85, "unit": "mV"}
